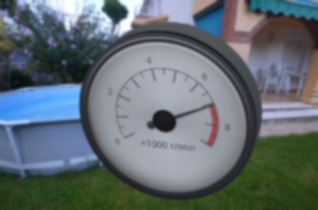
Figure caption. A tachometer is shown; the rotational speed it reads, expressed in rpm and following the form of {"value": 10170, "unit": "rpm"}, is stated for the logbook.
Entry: {"value": 7000, "unit": "rpm"}
